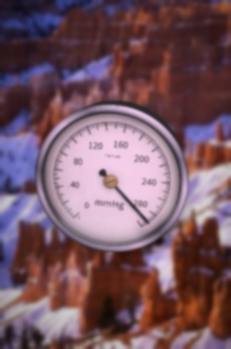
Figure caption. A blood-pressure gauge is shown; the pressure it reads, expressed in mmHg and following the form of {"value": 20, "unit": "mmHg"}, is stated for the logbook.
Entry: {"value": 290, "unit": "mmHg"}
